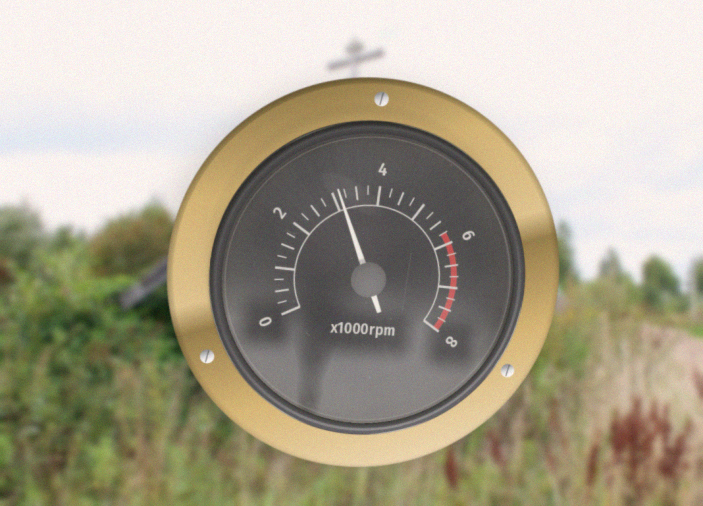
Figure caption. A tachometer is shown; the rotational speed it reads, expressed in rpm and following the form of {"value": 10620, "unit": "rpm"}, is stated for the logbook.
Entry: {"value": 3125, "unit": "rpm"}
